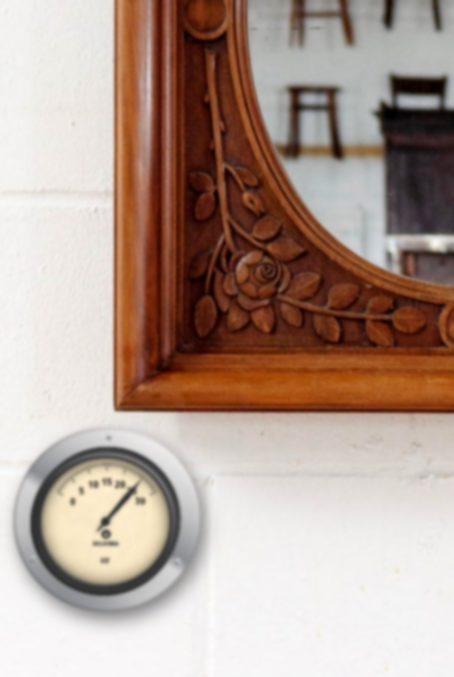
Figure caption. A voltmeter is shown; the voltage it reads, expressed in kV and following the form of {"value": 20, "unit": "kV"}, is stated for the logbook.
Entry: {"value": 25, "unit": "kV"}
